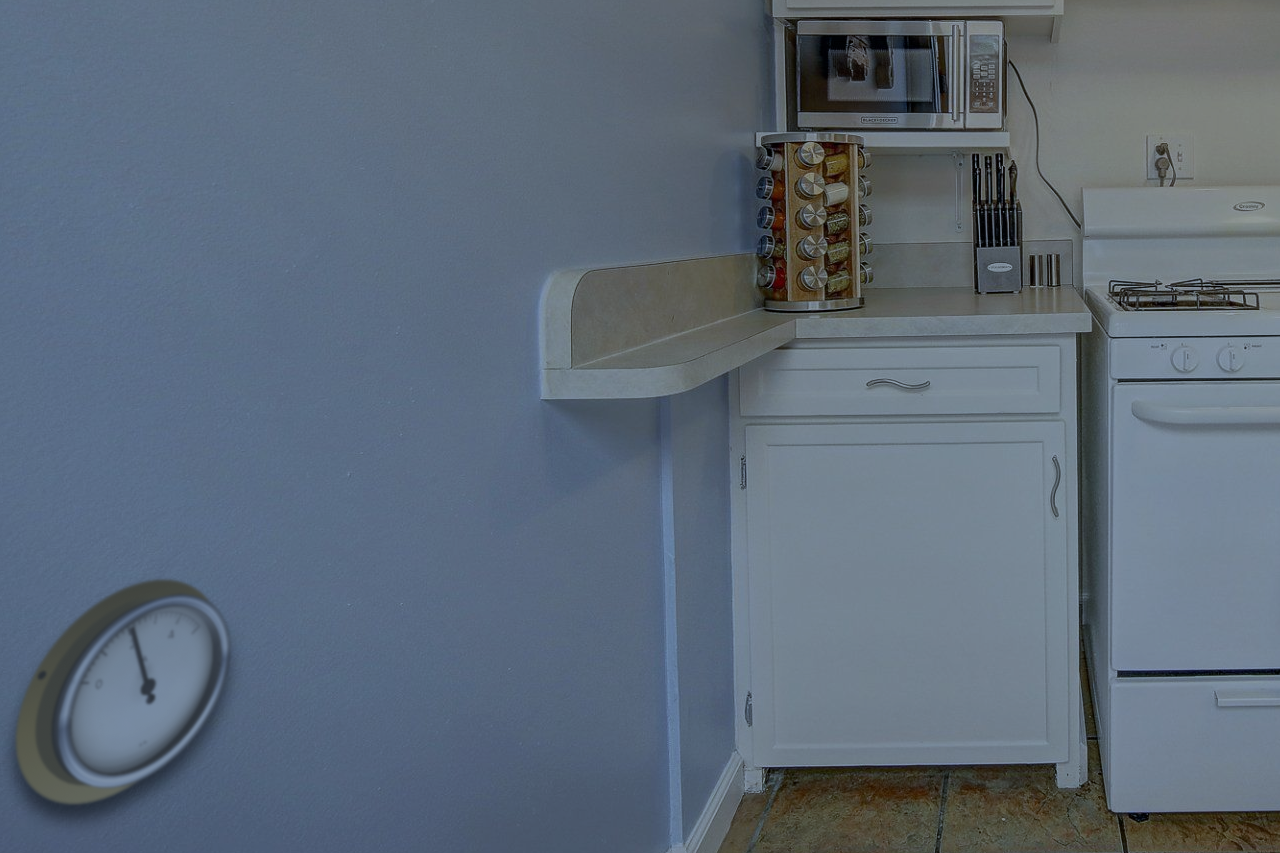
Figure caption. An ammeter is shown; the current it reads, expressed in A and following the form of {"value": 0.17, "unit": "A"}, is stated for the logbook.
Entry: {"value": 2, "unit": "A"}
